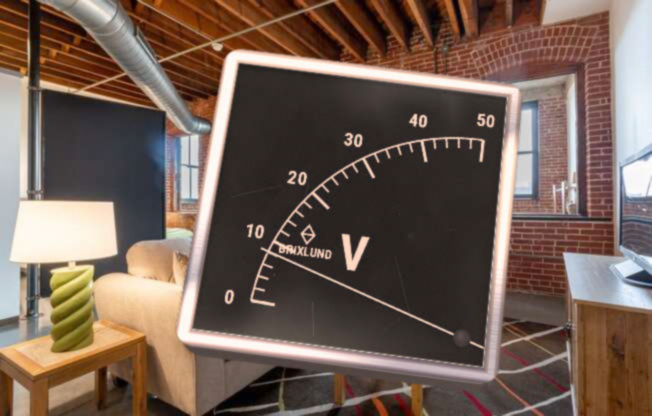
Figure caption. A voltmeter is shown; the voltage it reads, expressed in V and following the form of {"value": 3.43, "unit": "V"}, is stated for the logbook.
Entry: {"value": 8, "unit": "V"}
